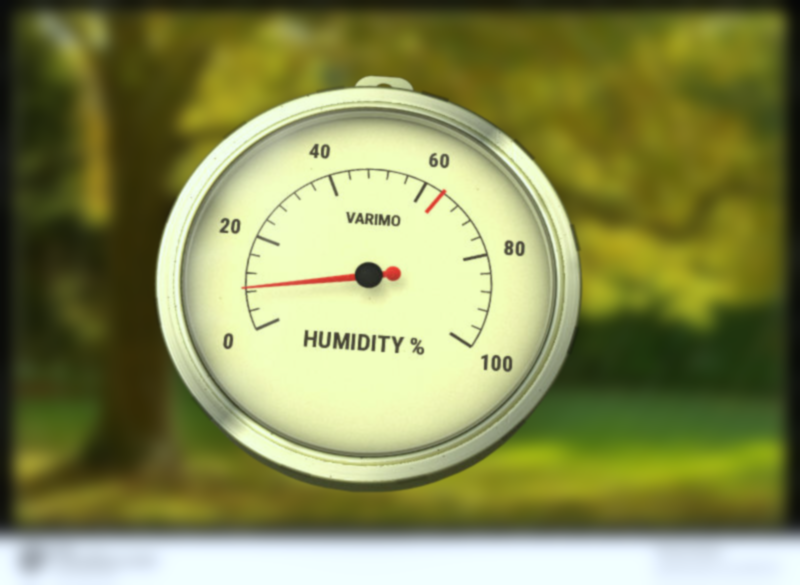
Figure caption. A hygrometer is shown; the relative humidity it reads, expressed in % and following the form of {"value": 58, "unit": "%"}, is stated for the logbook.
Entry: {"value": 8, "unit": "%"}
